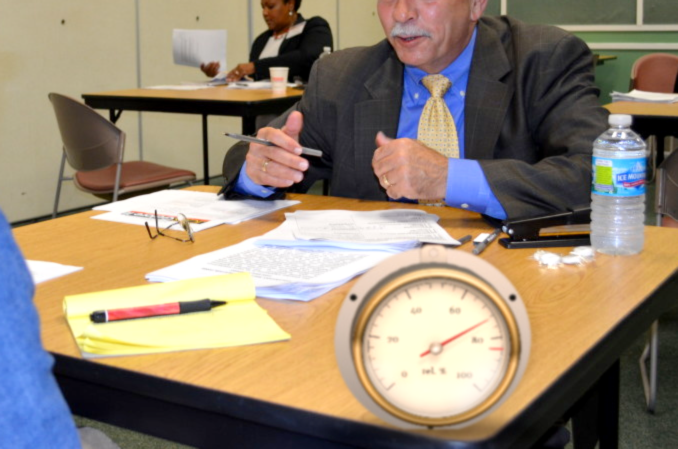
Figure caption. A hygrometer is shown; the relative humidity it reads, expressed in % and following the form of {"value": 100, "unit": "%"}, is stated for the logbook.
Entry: {"value": 72, "unit": "%"}
